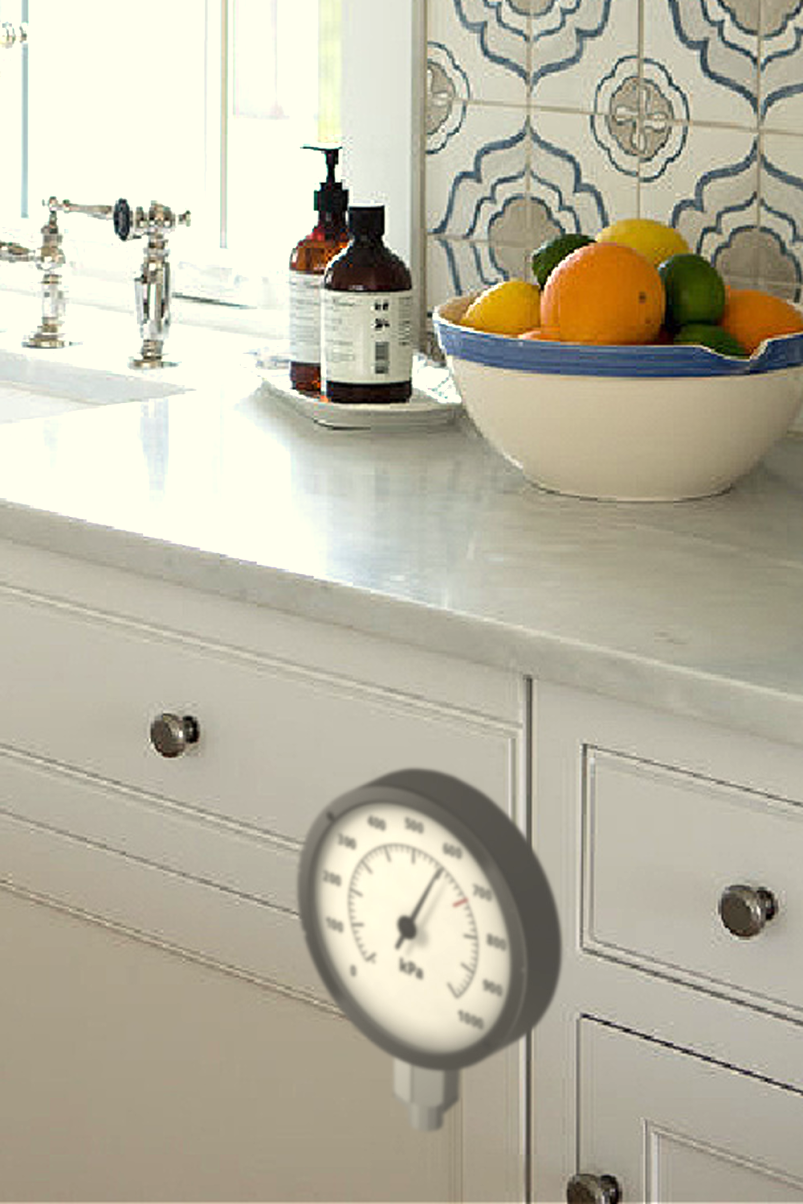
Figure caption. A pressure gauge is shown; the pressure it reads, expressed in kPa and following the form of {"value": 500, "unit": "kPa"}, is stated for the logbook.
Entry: {"value": 600, "unit": "kPa"}
